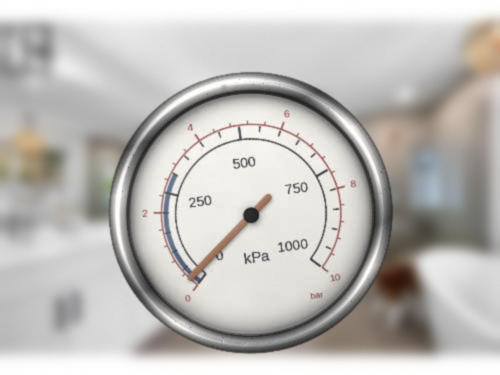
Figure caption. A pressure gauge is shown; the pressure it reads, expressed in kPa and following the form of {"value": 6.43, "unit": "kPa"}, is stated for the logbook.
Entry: {"value": 25, "unit": "kPa"}
